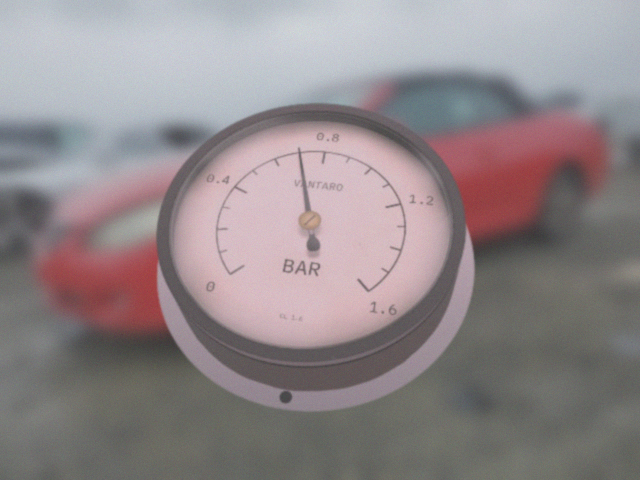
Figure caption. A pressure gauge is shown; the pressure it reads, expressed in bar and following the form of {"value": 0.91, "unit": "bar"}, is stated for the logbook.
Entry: {"value": 0.7, "unit": "bar"}
